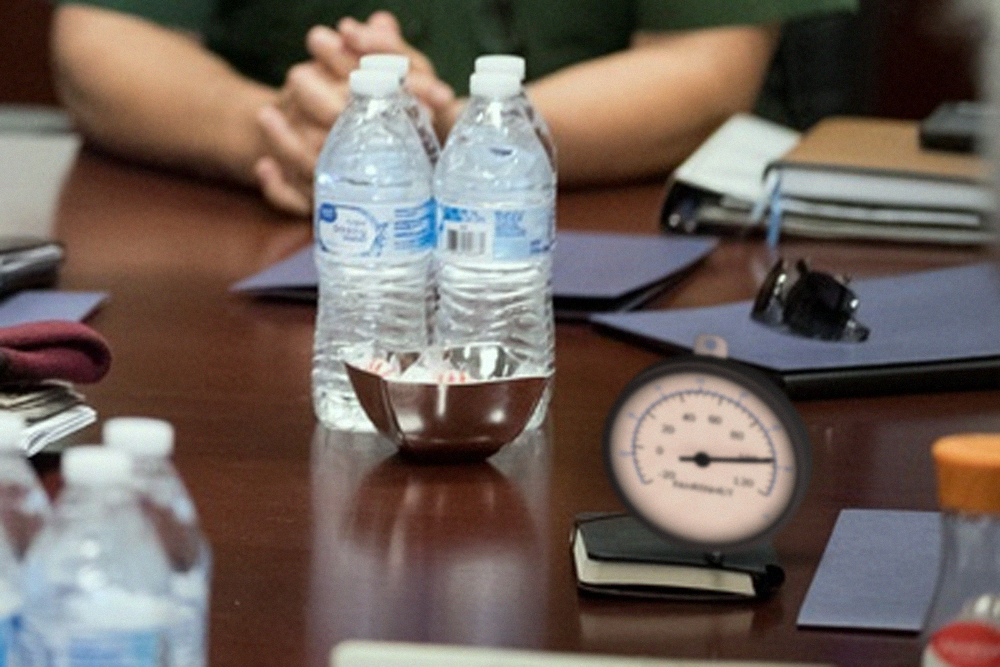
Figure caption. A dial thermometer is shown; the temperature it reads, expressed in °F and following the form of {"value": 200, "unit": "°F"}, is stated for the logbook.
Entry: {"value": 100, "unit": "°F"}
